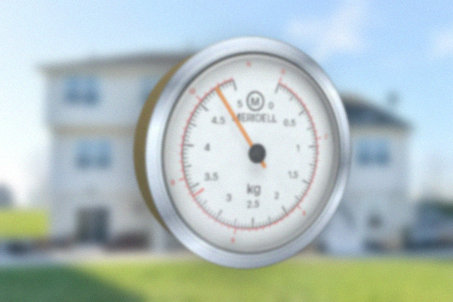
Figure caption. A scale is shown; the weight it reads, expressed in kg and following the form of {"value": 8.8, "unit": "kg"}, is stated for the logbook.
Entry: {"value": 4.75, "unit": "kg"}
